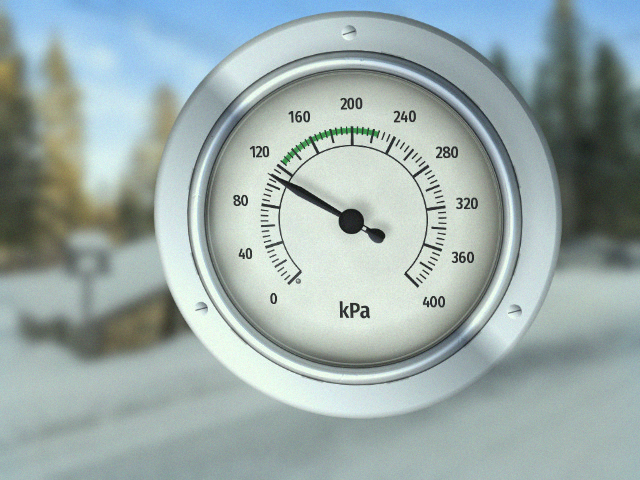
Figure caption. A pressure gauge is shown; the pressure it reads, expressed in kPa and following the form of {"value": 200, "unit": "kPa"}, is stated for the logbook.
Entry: {"value": 110, "unit": "kPa"}
